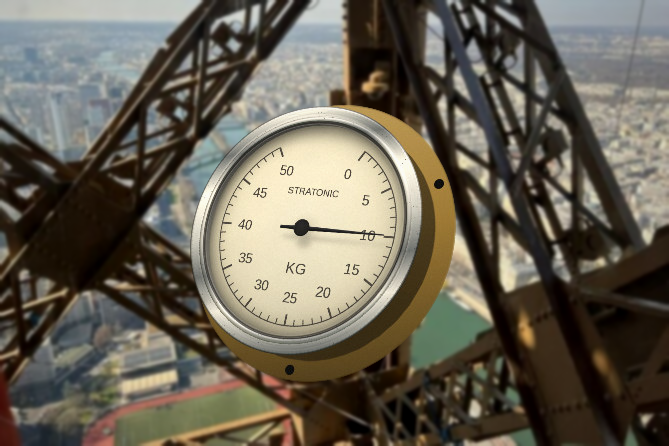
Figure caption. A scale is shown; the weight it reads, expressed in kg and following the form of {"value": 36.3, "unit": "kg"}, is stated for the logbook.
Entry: {"value": 10, "unit": "kg"}
